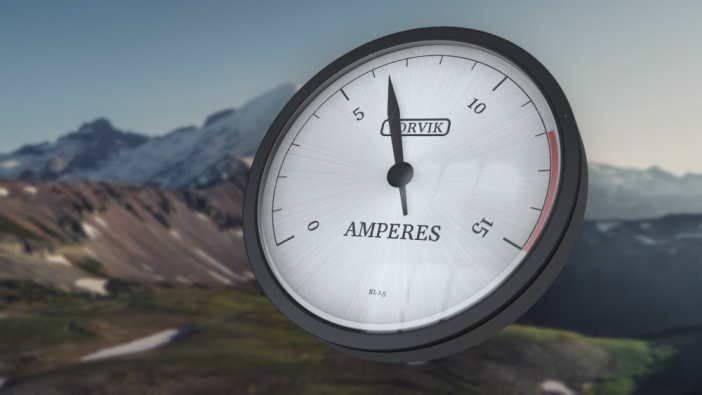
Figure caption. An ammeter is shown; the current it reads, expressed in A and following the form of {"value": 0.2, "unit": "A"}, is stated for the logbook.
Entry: {"value": 6.5, "unit": "A"}
